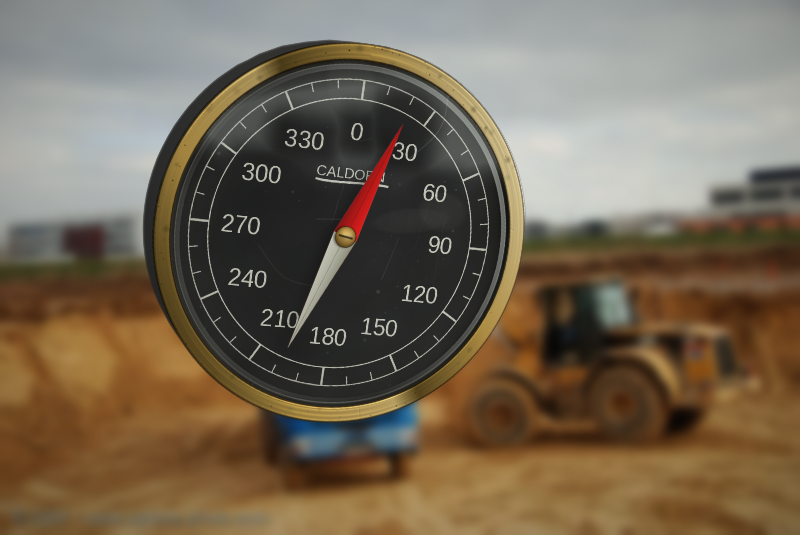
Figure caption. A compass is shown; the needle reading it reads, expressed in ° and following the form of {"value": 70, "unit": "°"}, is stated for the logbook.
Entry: {"value": 20, "unit": "°"}
